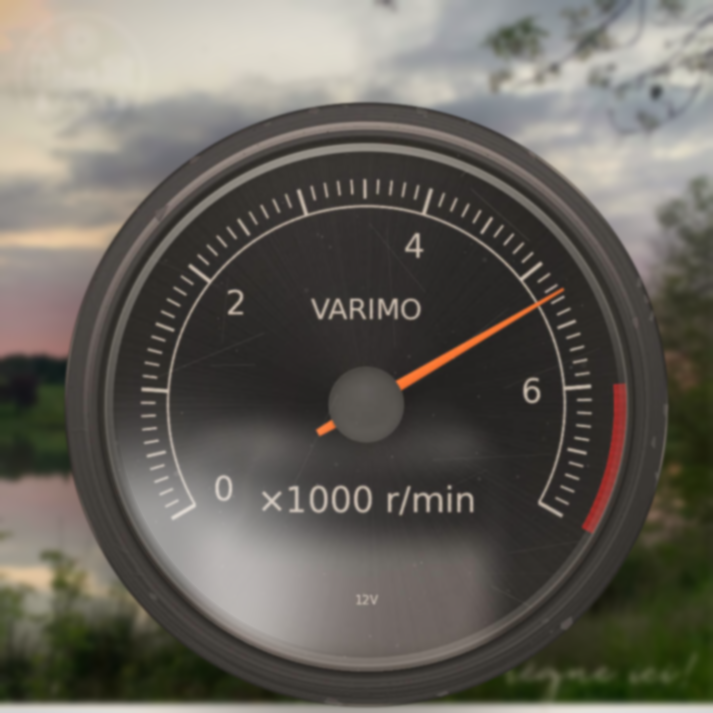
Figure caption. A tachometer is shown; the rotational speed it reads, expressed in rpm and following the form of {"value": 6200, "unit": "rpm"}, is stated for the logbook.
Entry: {"value": 5250, "unit": "rpm"}
